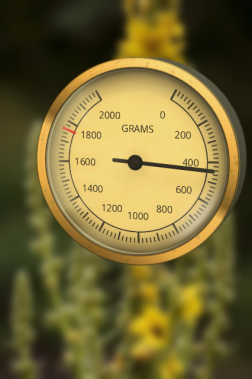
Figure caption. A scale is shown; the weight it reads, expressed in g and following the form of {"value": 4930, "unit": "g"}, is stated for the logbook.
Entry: {"value": 440, "unit": "g"}
